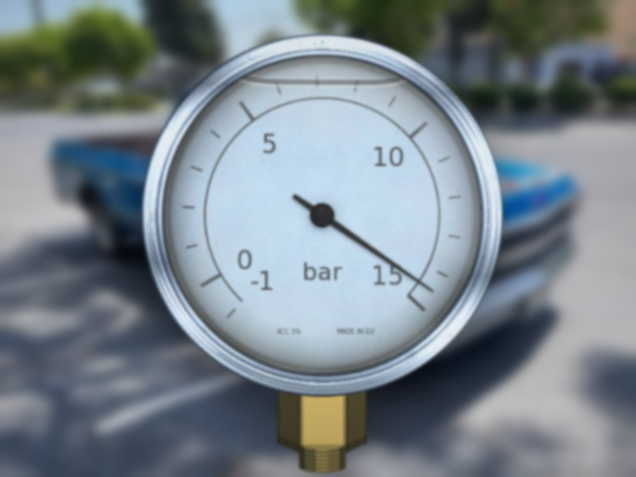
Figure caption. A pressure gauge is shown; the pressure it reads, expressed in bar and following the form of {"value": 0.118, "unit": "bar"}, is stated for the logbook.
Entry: {"value": 14.5, "unit": "bar"}
